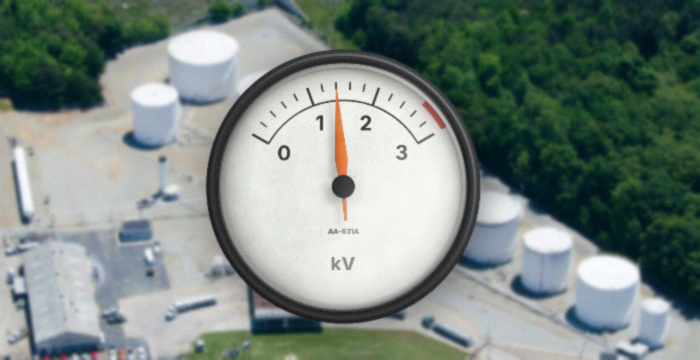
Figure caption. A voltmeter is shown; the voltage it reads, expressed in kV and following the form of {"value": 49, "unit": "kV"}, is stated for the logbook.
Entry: {"value": 1.4, "unit": "kV"}
